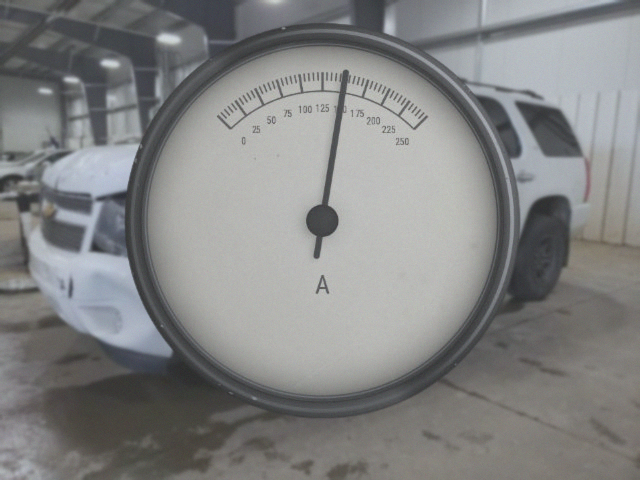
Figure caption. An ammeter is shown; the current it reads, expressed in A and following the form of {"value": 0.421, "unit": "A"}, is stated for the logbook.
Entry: {"value": 150, "unit": "A"}
